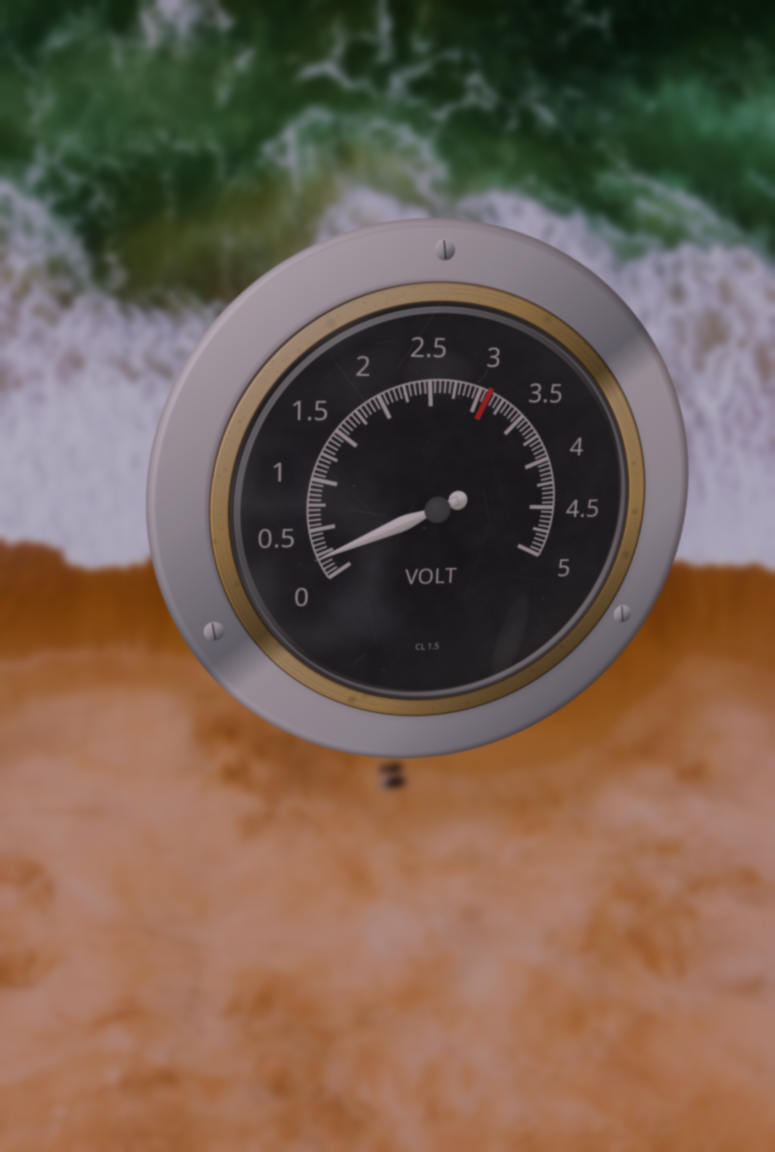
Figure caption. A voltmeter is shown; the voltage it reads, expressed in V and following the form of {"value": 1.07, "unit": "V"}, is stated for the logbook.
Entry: {"value": 0.25, "unit": "V"}
